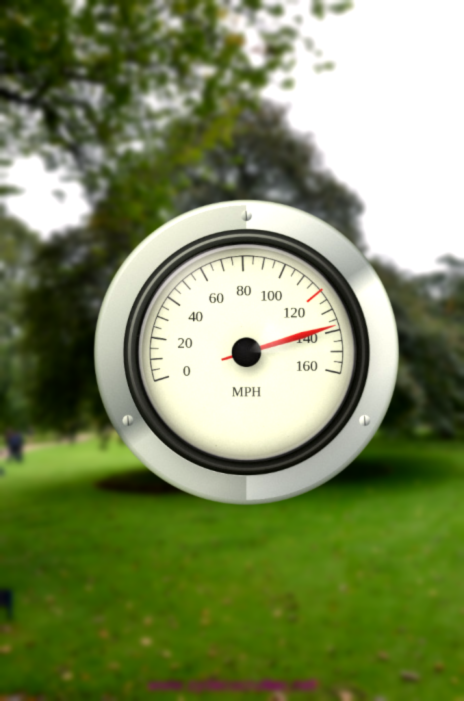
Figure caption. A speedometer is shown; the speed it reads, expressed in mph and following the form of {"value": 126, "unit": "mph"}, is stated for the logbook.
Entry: {"value": 137.5, "unit": "mph"}
